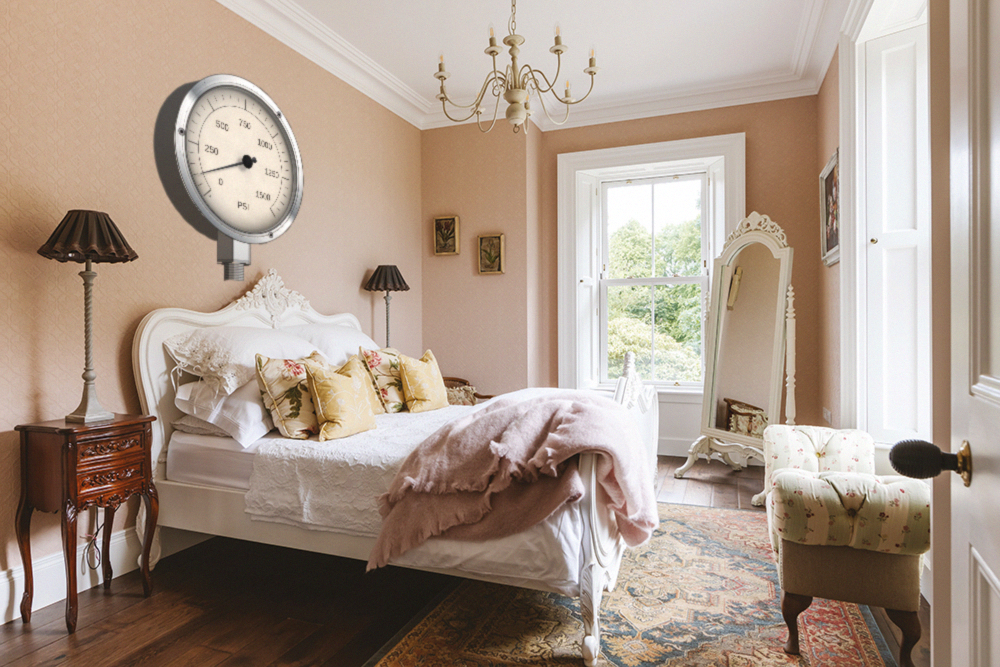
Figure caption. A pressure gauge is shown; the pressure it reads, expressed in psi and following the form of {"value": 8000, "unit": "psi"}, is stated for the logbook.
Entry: {"value": 100, "unit": "psi"}
